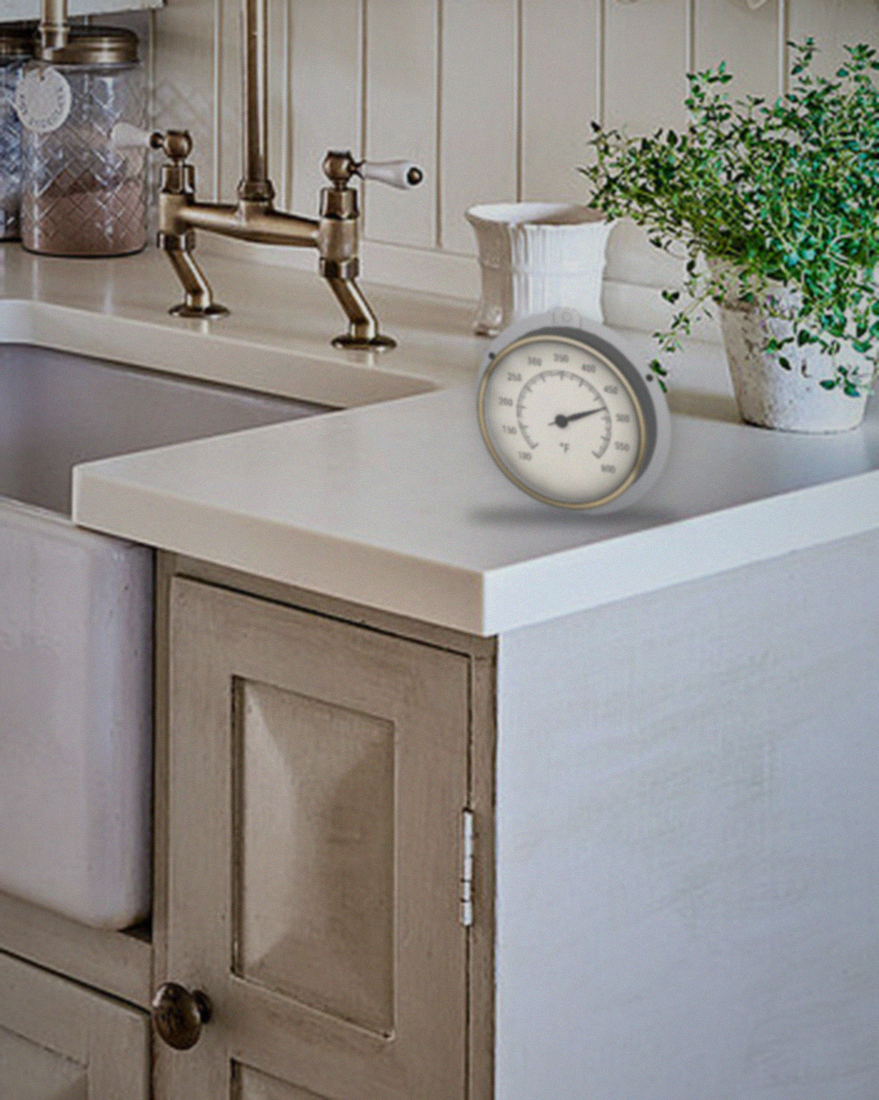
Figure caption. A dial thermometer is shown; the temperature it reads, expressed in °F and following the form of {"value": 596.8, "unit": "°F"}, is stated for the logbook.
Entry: {"value": 475, "unit": "°F"}
